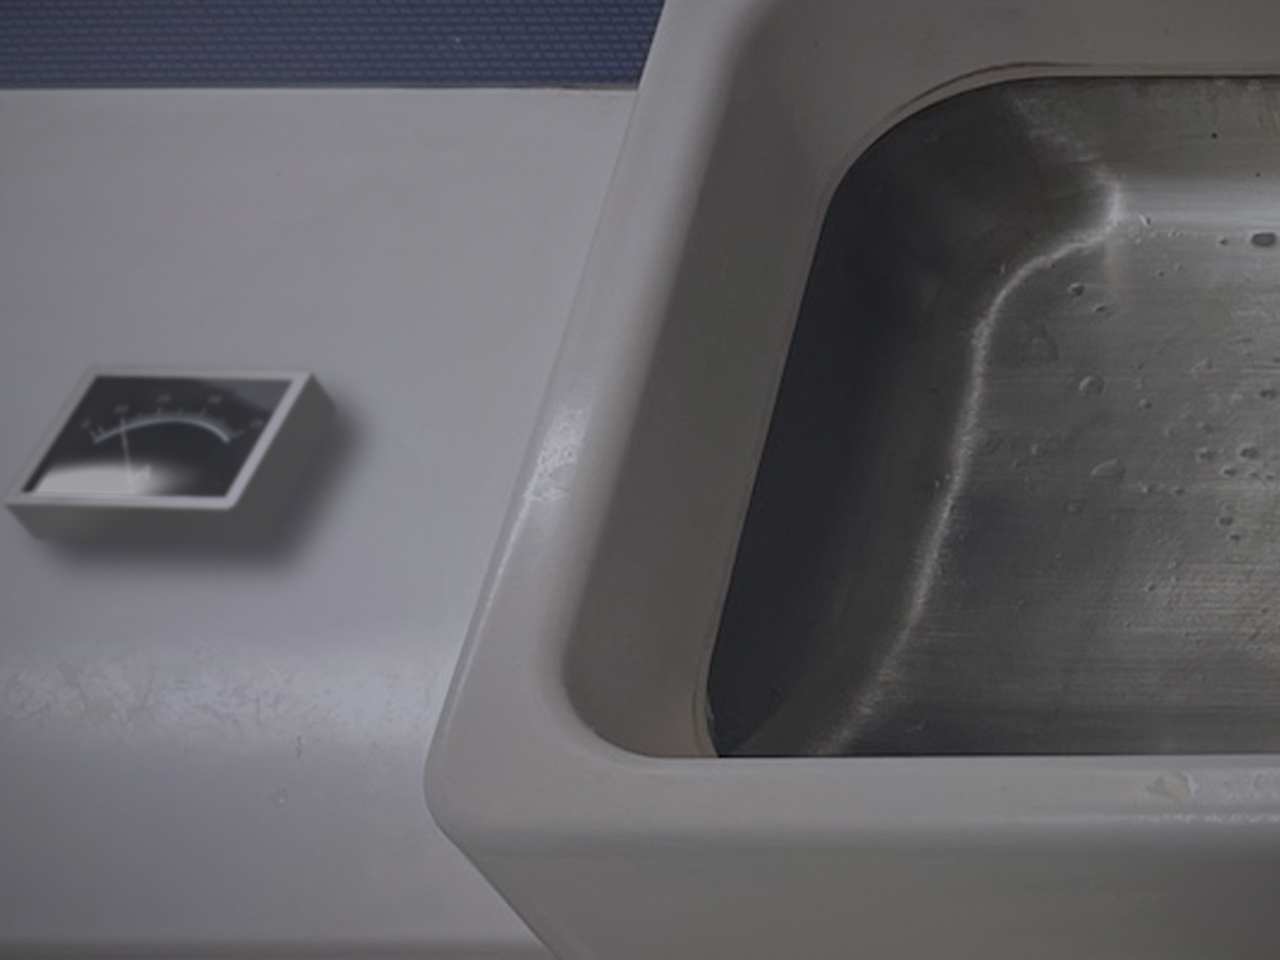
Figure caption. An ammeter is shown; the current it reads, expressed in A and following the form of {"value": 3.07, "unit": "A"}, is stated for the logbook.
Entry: {"value": 10, "unit": "A"}
